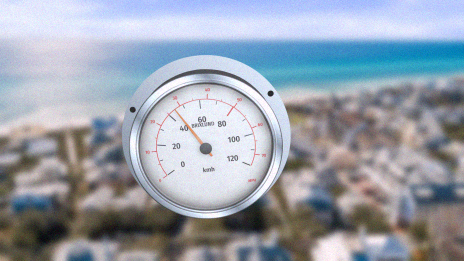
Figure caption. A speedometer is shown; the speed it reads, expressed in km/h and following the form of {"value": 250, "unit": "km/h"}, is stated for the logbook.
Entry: {"value": 45, "unit": "km/h"}
